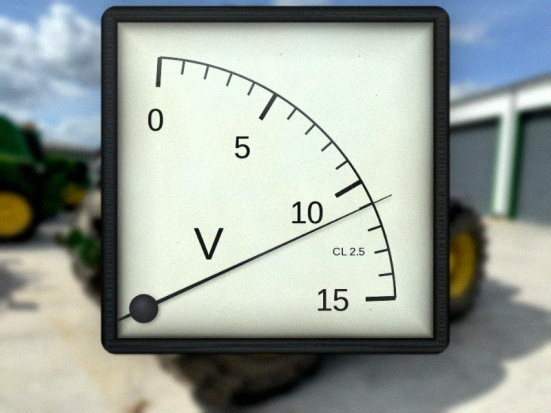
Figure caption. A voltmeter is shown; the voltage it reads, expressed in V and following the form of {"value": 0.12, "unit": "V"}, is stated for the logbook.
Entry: {"value": 11, "unit": "V"}
